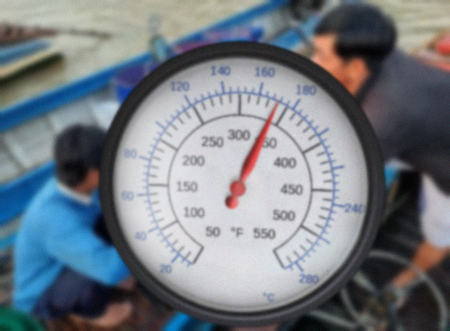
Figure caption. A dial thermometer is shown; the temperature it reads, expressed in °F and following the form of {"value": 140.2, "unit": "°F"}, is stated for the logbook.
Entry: {"value": 340, "unit": "°F"}
